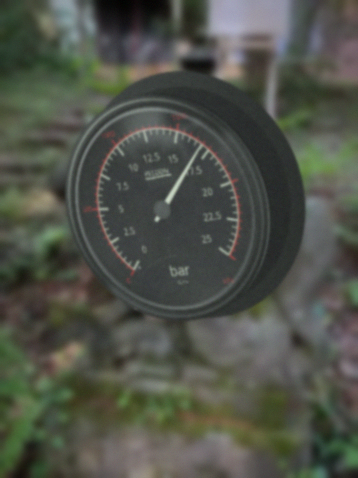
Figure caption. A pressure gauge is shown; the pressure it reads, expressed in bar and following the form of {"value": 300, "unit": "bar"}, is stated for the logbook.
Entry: {"value": 17, "unit": "bar"}
